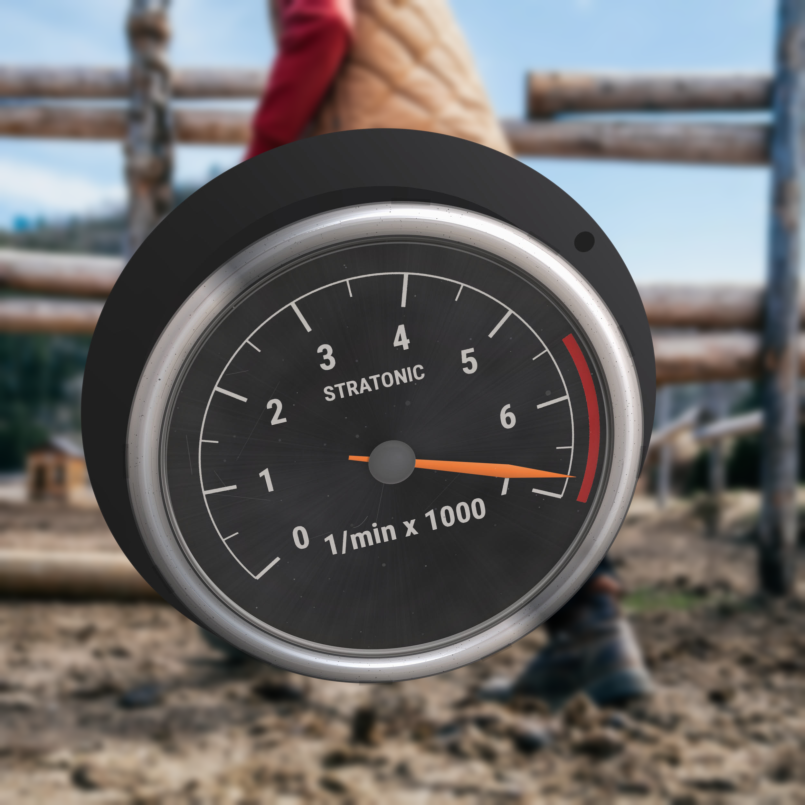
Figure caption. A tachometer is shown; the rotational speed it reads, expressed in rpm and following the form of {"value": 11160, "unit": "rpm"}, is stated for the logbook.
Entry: {"value": 6750, "unit": "rpm"}
